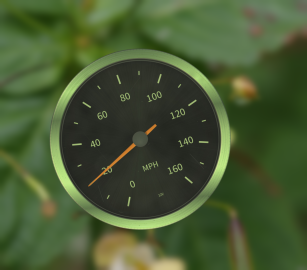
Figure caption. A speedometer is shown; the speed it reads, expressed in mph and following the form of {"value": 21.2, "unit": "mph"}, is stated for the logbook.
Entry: {"value": 20, "unit": "mph"}
